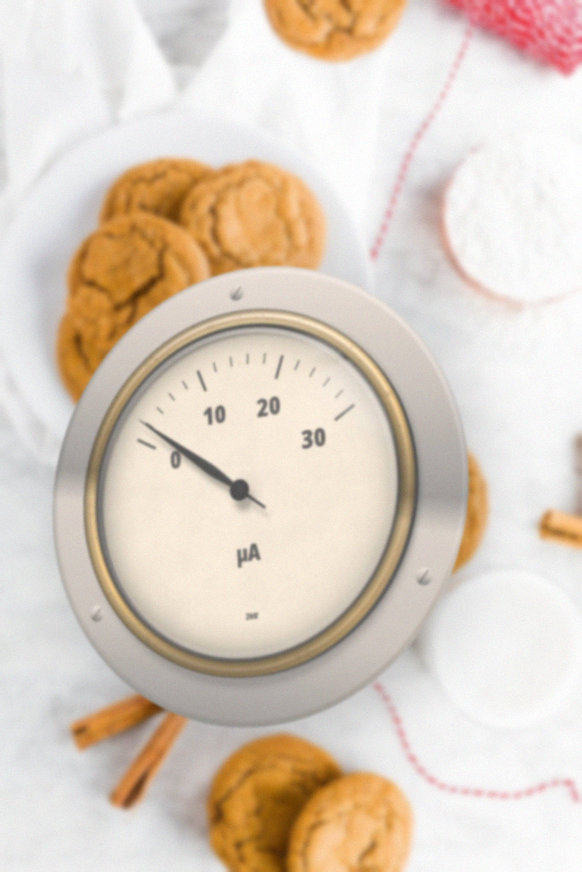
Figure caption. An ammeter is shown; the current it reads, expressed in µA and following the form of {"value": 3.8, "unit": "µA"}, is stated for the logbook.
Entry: {"value": 2, "unit": "µA"}
